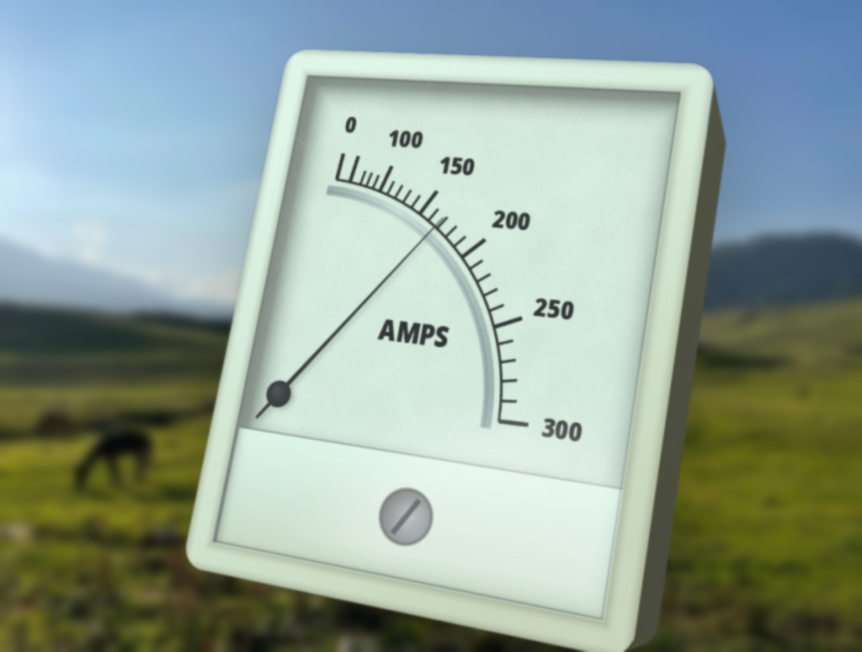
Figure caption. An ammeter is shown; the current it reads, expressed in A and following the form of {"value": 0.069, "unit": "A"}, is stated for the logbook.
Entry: {"value": 170, "unit": "A"}
